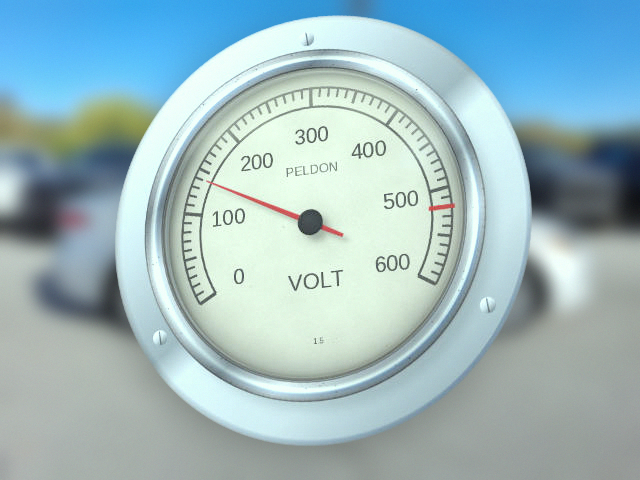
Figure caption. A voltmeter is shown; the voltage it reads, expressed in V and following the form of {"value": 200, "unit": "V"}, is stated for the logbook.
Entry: {"value": 140, "unit": "V"}
